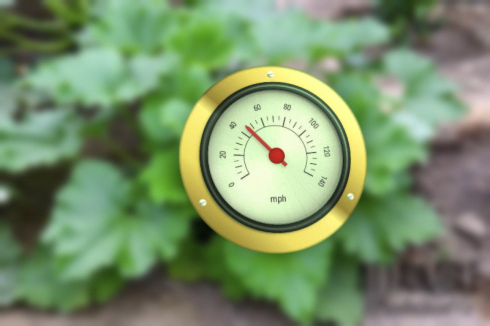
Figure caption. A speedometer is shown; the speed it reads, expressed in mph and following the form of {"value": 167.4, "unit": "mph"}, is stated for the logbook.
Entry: {"value": 45, "unit": "mph"}
